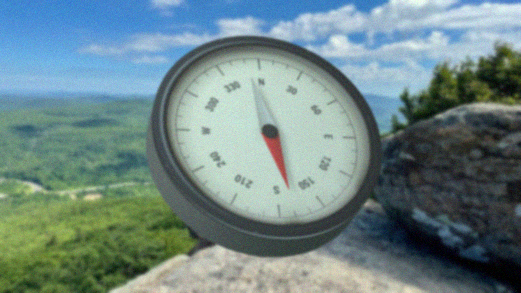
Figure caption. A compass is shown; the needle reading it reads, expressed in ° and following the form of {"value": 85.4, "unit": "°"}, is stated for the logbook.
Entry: {"value": 170, "unit": "°"}
